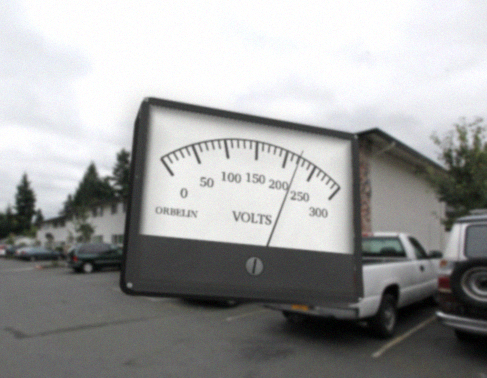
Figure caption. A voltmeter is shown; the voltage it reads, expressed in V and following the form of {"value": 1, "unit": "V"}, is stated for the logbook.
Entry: {"value": 220, "unit": "V"}
